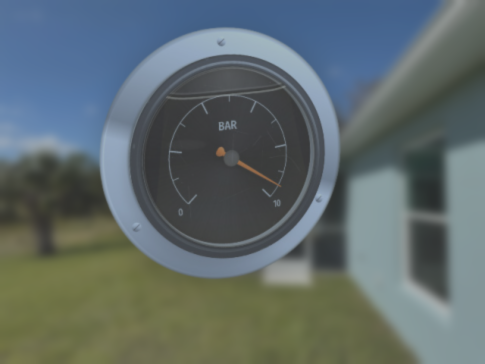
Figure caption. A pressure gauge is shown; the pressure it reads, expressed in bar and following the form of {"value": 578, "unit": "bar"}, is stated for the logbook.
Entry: {"value": 9.5, "unit": "bar"}
